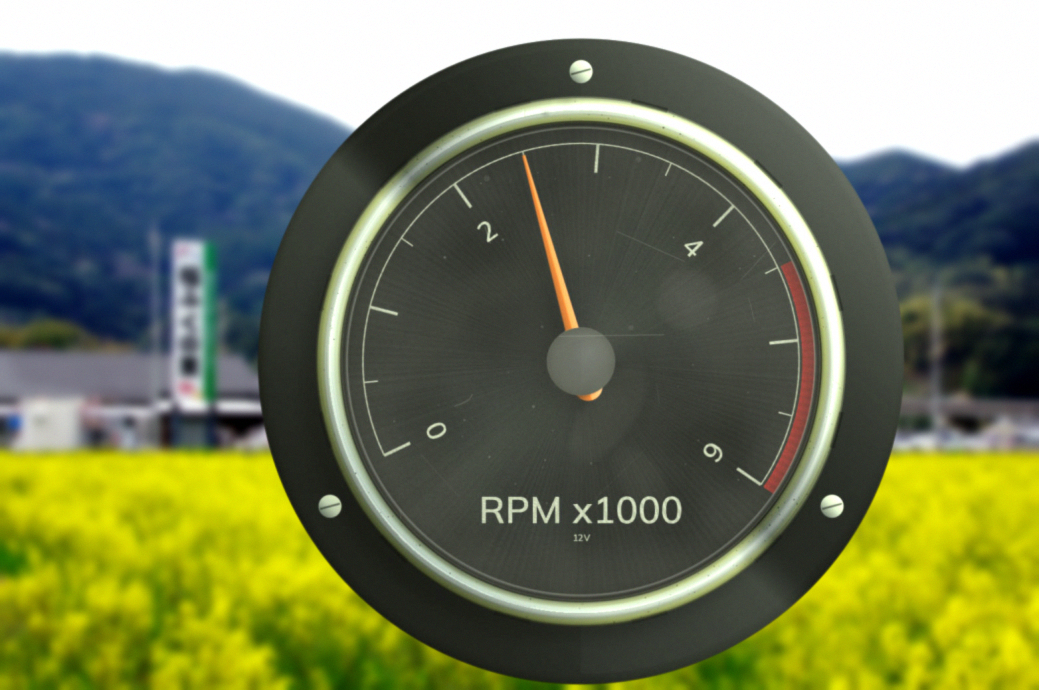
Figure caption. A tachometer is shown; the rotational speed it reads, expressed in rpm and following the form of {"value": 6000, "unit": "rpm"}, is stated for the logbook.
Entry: {"value": 2500, "unit": "rpm"}
